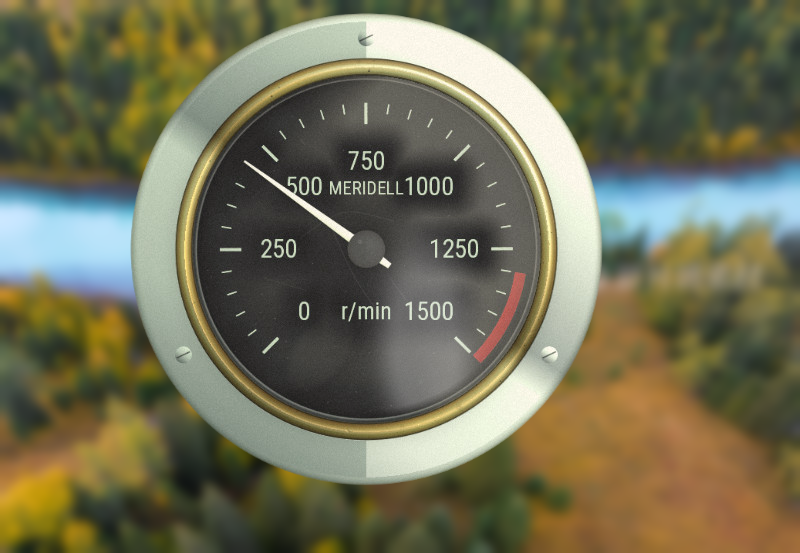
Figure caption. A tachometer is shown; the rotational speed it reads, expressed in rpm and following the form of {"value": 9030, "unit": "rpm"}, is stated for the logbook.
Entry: {"value": 450, "unit": "rpm"}
